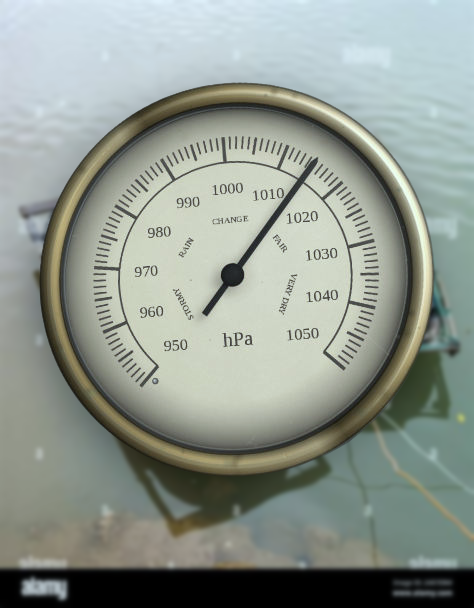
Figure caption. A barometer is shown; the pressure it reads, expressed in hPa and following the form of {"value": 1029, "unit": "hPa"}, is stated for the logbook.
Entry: {"value": 1015, "unit": "hPa"}
